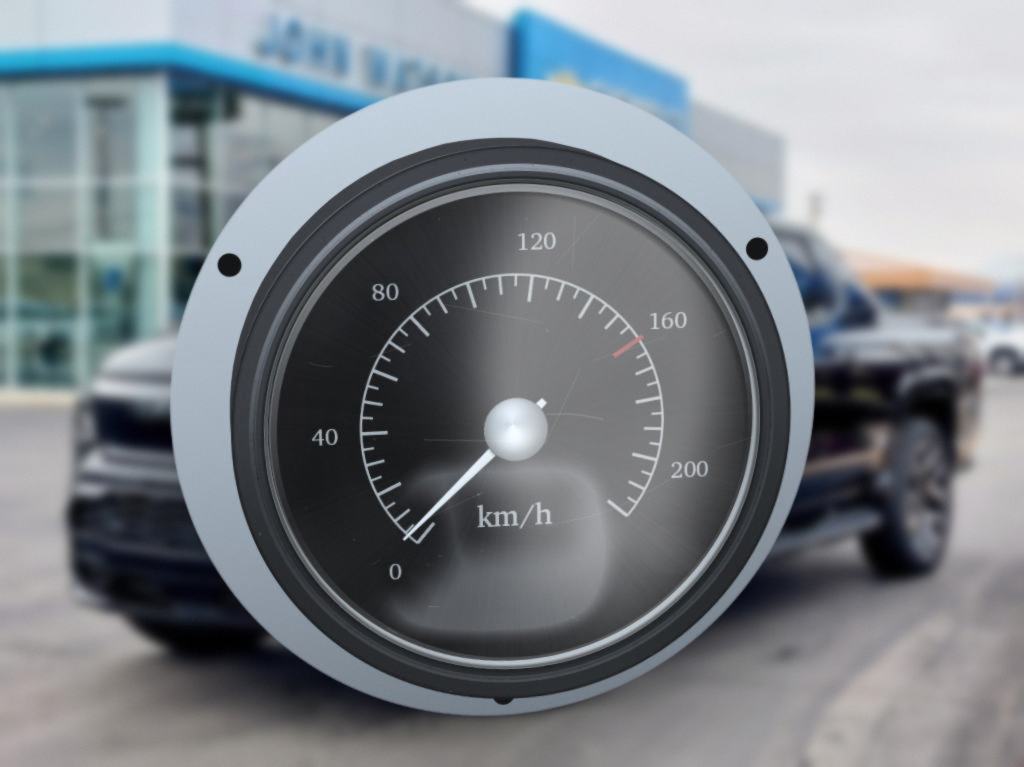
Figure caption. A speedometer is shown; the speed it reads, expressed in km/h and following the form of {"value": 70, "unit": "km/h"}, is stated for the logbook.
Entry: {"value": 5, "unit": "km/h"}
